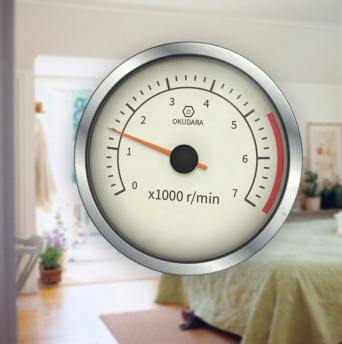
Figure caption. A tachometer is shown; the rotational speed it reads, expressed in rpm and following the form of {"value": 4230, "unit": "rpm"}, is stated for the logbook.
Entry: {"value": 1400, "unit": "rpm"}
